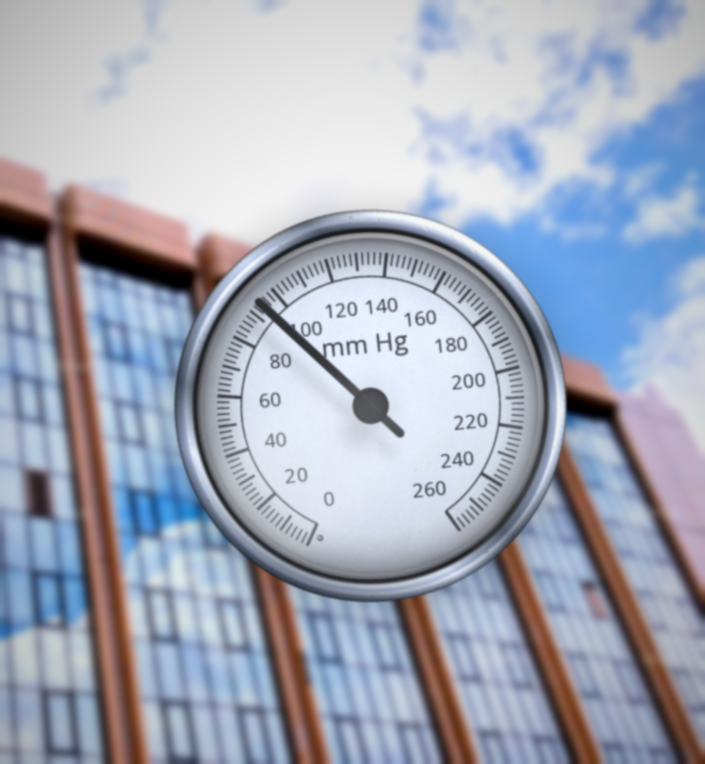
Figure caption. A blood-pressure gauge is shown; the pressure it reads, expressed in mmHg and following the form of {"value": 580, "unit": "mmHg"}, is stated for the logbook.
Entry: {"value": 94, "unit": "mmHg"}
